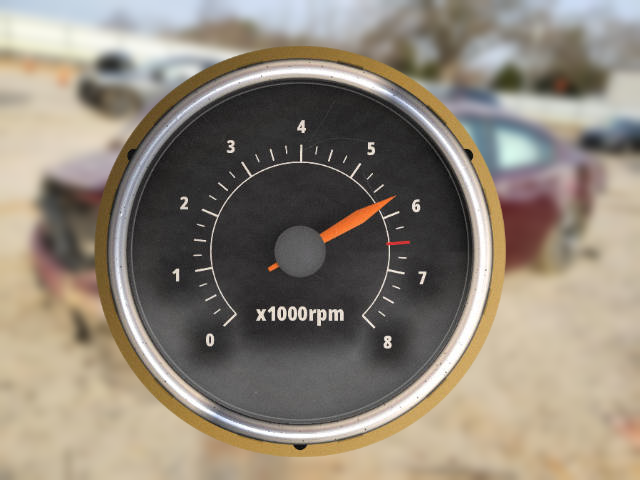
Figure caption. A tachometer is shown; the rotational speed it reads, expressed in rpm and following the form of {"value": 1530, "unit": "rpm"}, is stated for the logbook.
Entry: {"value": 5750, "unit": "rpm"}
